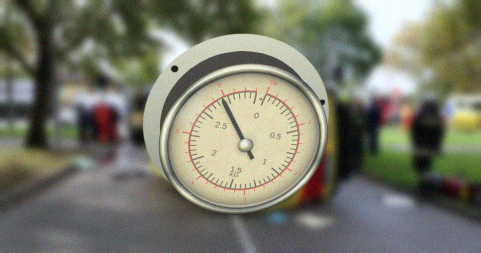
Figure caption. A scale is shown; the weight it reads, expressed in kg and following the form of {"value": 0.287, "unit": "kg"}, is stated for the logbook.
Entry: {"value": 2.7, "unit": "kg"}
